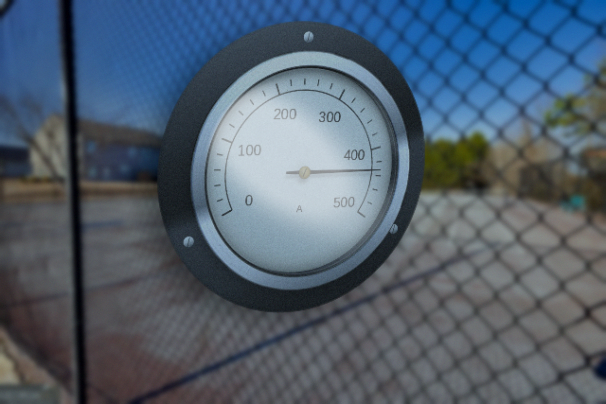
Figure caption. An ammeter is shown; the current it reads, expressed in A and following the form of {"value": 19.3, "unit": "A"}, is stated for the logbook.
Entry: {"value": 430, "unit": "A"}
